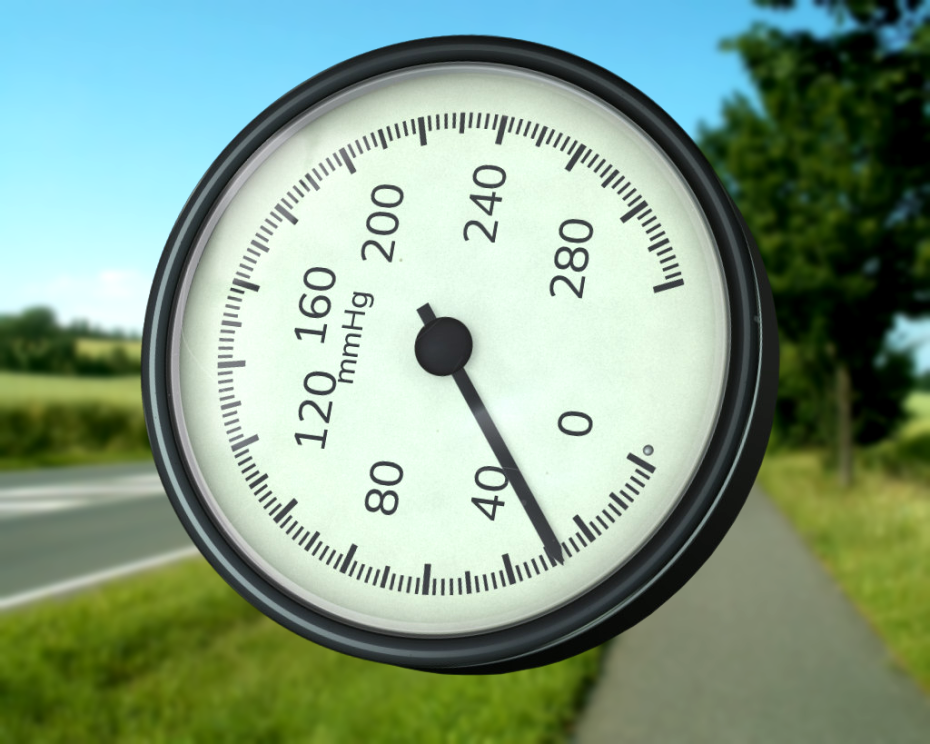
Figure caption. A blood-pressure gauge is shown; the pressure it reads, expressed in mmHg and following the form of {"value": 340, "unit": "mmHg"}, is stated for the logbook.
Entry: {"value": 28, "unit": "mmHg"}
